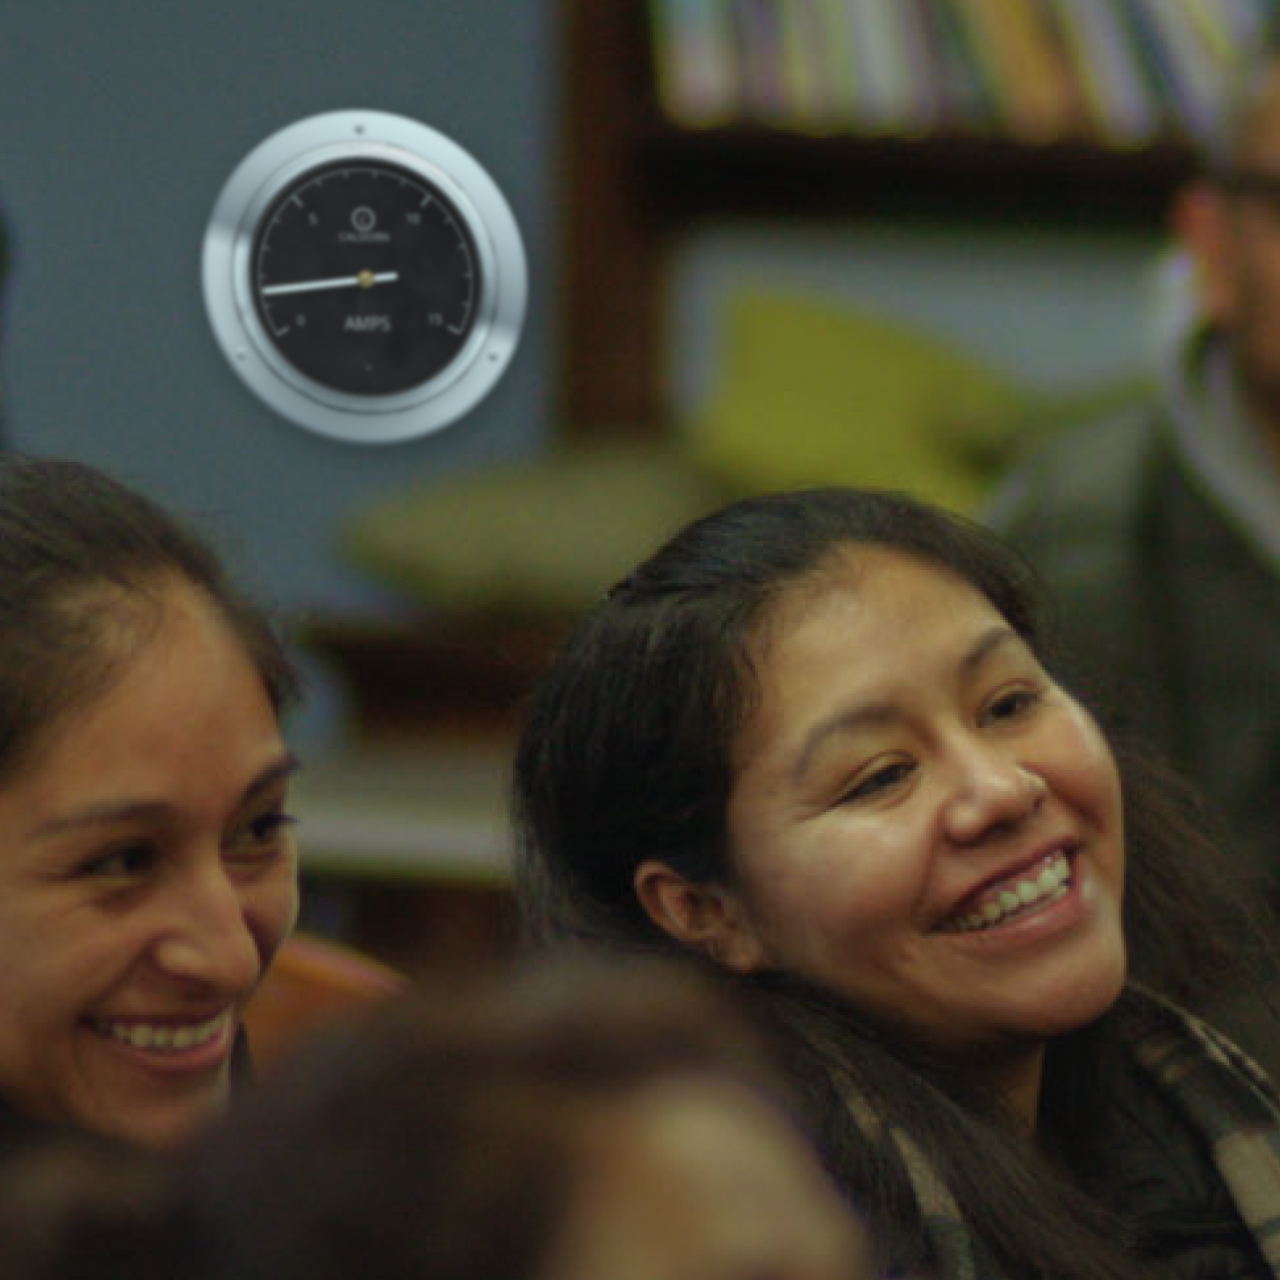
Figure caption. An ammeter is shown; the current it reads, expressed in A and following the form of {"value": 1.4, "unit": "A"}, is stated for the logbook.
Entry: {"value": 1.5, "unit": "A"}
